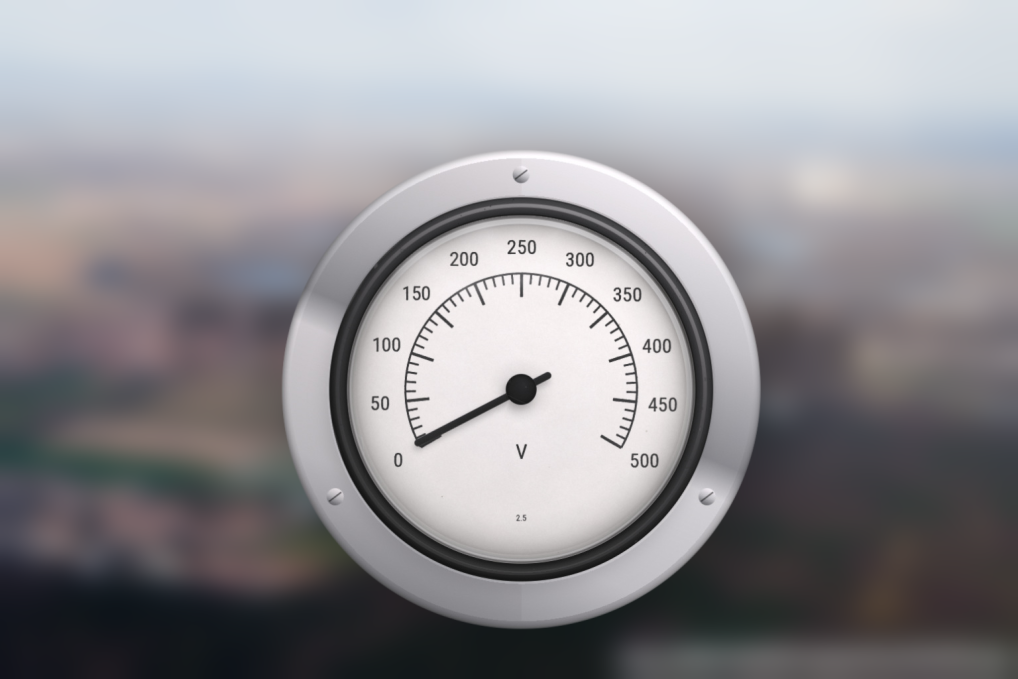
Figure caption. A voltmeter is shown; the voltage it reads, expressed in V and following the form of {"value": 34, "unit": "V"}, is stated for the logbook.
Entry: {"value": 5, "unit": "V"}
